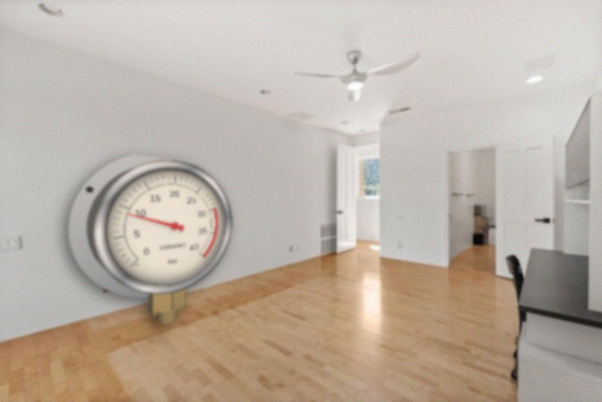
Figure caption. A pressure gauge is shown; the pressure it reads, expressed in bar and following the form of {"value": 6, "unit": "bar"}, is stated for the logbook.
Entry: {"value": 9, "unit": "bar"}
